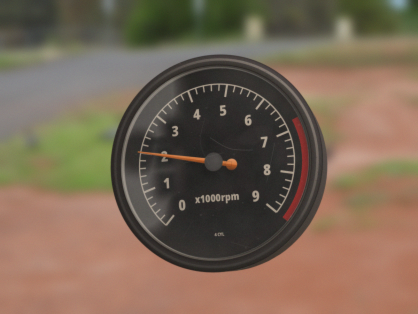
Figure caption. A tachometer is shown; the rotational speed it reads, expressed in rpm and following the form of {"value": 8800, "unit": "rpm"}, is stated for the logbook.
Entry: {"value": 2000, "unit": "rpm"}
